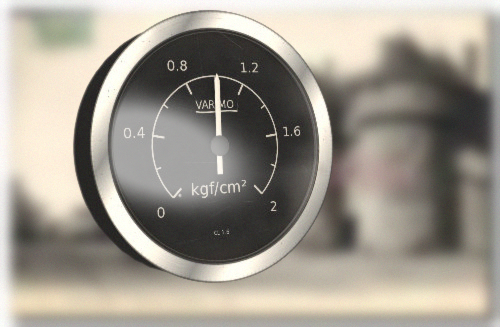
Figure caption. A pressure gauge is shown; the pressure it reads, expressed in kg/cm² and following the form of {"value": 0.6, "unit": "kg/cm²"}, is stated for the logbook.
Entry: {"value": 1, "unit": "kg/cm²"}
